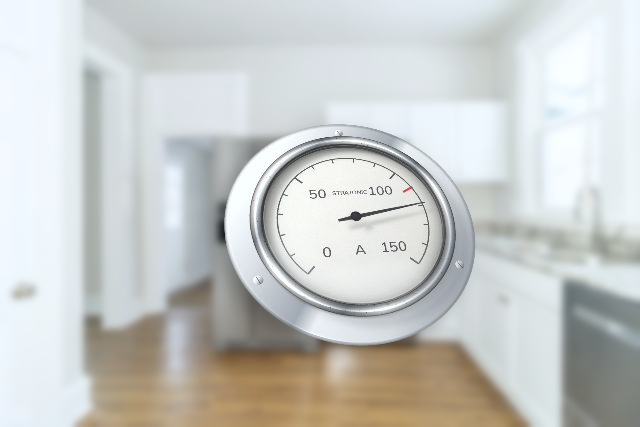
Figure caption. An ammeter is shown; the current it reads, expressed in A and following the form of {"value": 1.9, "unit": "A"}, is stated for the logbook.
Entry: {"value": 120, "unit": "A"}
